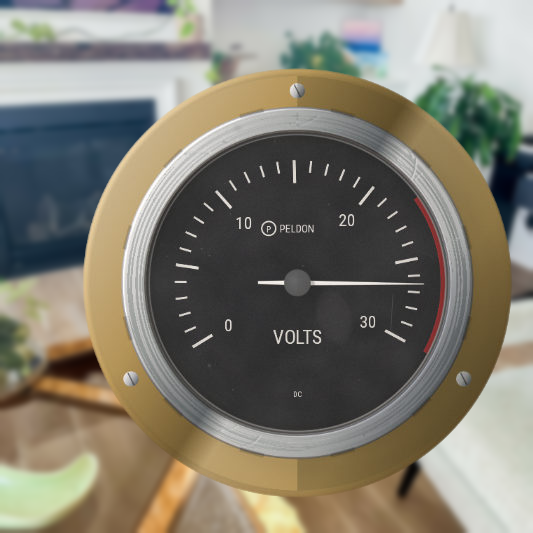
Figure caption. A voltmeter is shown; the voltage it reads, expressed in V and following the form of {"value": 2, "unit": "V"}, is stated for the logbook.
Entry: {"value": 26.5, "unit": "V"}
